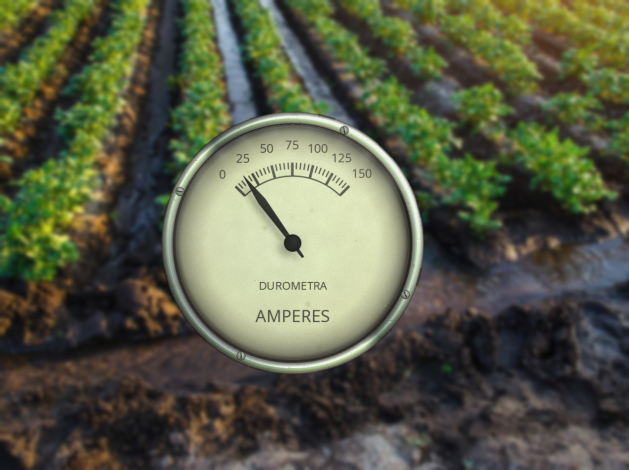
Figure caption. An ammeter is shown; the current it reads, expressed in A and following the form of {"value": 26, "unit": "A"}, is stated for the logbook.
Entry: {"value": 15, "unit": "A"}
